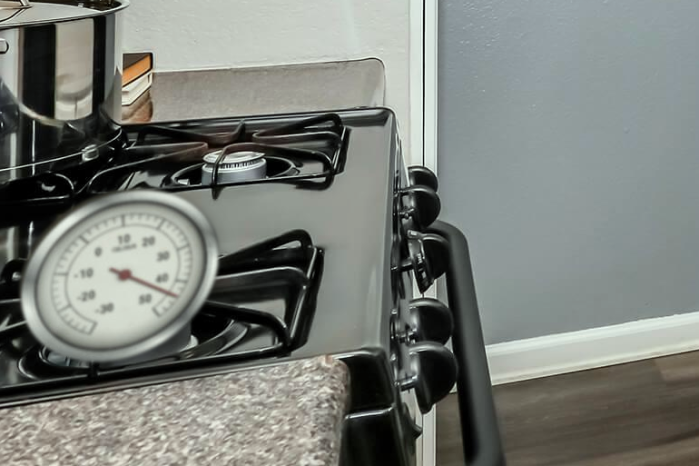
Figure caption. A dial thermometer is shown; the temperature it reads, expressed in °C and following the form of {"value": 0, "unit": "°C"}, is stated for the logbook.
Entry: {"value": 44, "unit": "°C"}
